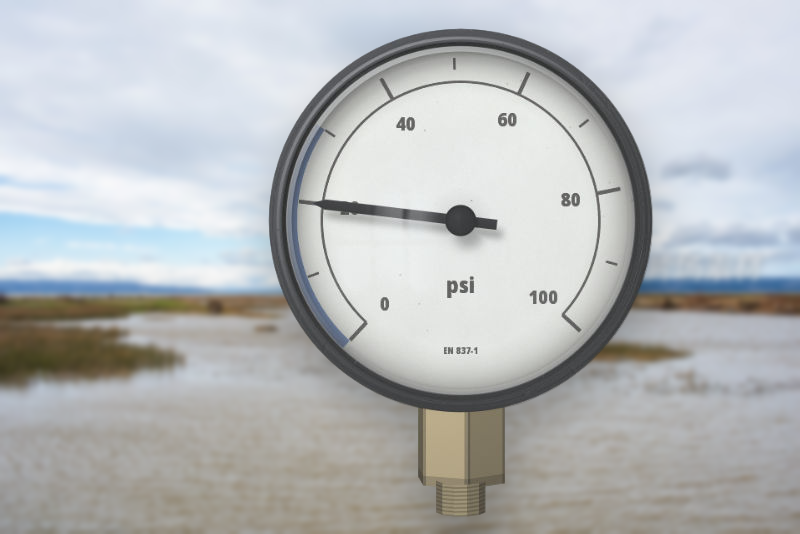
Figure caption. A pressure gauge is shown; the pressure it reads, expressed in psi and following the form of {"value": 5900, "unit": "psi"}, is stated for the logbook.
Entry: {"value": 20, "unit": "psi"}
